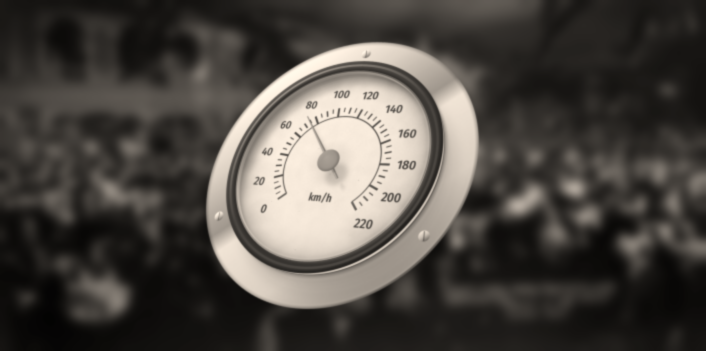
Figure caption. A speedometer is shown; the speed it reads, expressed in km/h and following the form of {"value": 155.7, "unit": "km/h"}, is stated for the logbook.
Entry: {"value": 75, "unit": "km/h"}
